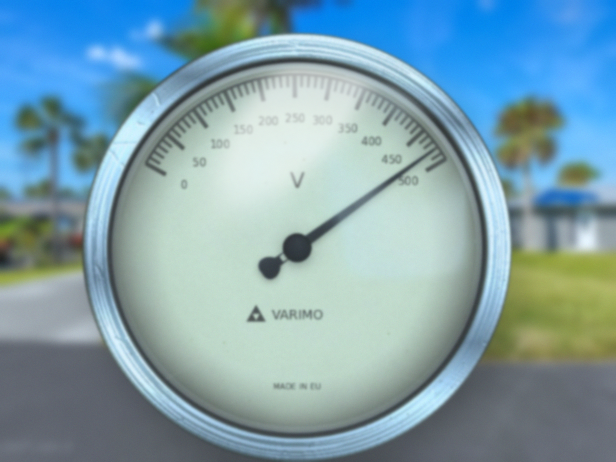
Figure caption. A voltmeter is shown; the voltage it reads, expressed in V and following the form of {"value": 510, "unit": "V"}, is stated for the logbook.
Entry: {"value": 480, "unit": "V"}
